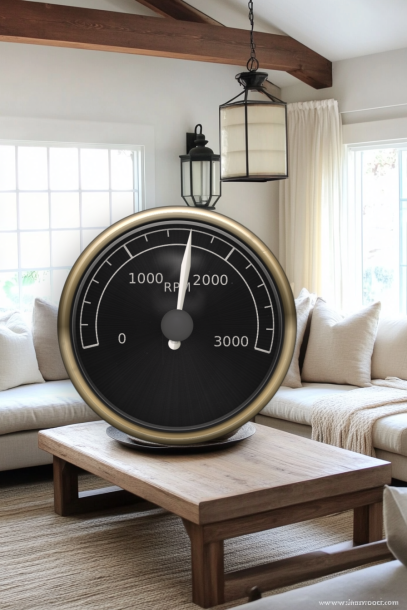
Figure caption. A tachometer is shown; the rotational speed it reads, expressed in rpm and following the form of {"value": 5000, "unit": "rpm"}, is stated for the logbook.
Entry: {"value": 1600, "unit": "rpm"}
